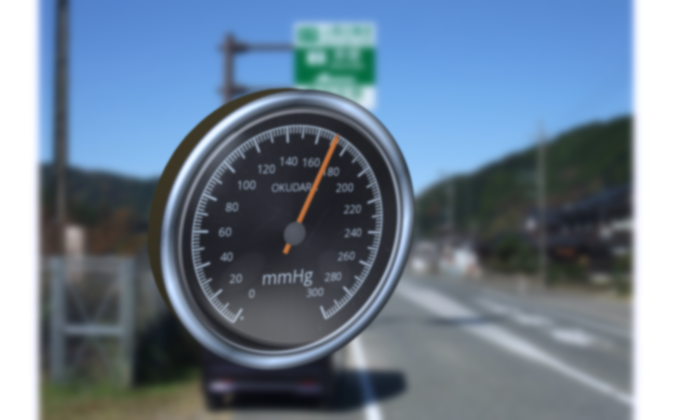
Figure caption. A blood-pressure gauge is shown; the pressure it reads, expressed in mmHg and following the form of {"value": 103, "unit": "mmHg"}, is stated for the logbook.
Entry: {"value": 170, "unit": "mmHg"}
